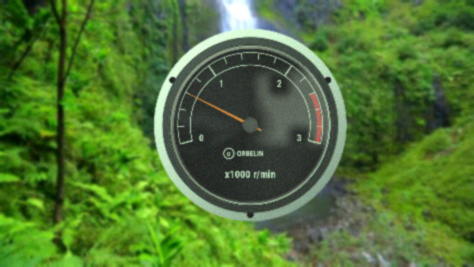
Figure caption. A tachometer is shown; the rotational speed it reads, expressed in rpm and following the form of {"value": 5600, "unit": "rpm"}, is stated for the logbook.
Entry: {"value": 600, "unit": "rpm"}
